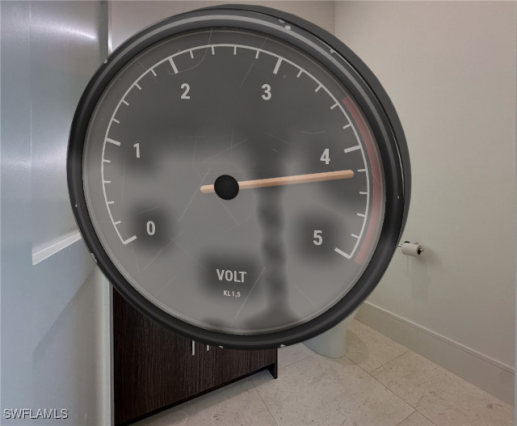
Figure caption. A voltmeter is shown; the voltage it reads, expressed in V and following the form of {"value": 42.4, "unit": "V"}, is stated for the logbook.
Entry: {"value": 4.2, "unit": "V"}
